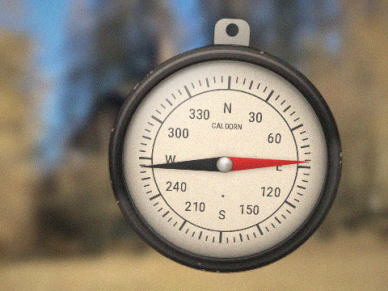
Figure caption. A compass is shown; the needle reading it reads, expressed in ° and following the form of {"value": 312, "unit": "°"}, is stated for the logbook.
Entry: {"value": 85, "unit": "°"}
